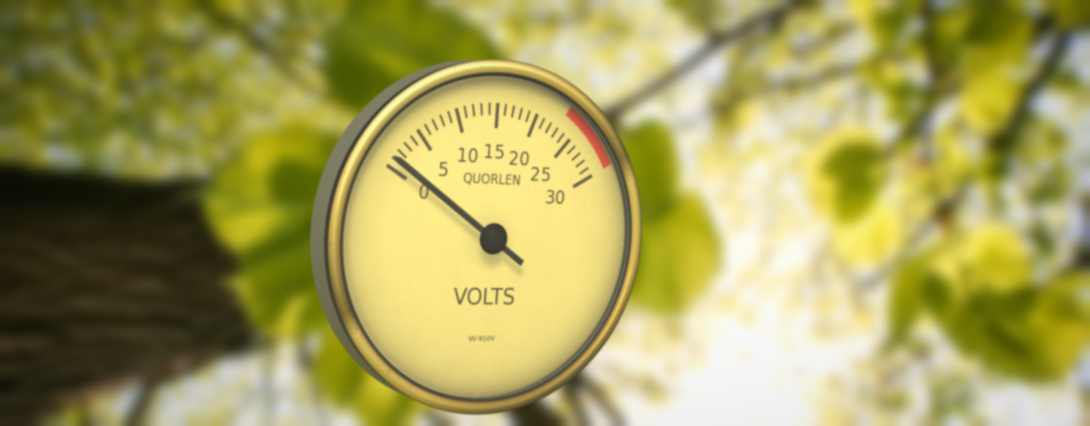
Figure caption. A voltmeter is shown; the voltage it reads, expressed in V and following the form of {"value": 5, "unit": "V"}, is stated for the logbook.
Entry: {"value": 1, "unit": "V"}
